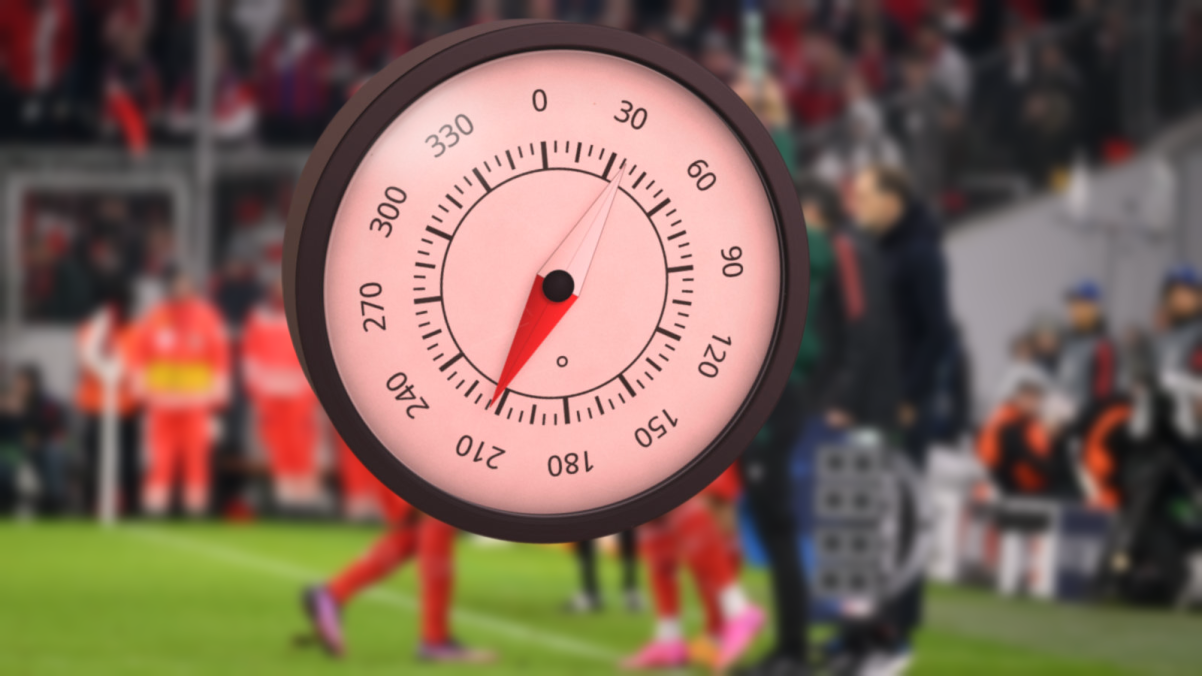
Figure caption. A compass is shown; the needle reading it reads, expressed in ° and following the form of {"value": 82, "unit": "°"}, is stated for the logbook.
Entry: {"value": 215, "unit": "°"}
